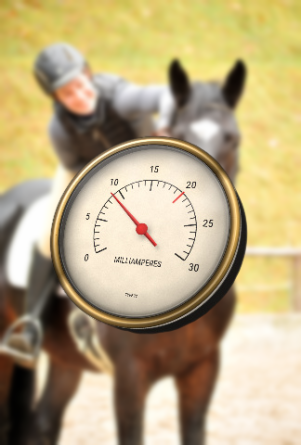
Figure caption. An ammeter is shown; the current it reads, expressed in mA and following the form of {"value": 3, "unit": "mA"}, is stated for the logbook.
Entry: {"value": 9, "unit": "mA"}
